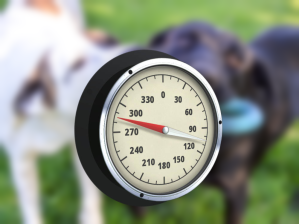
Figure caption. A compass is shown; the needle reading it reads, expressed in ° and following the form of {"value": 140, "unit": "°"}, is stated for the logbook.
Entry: {"value": 285, "unit": "°"}
